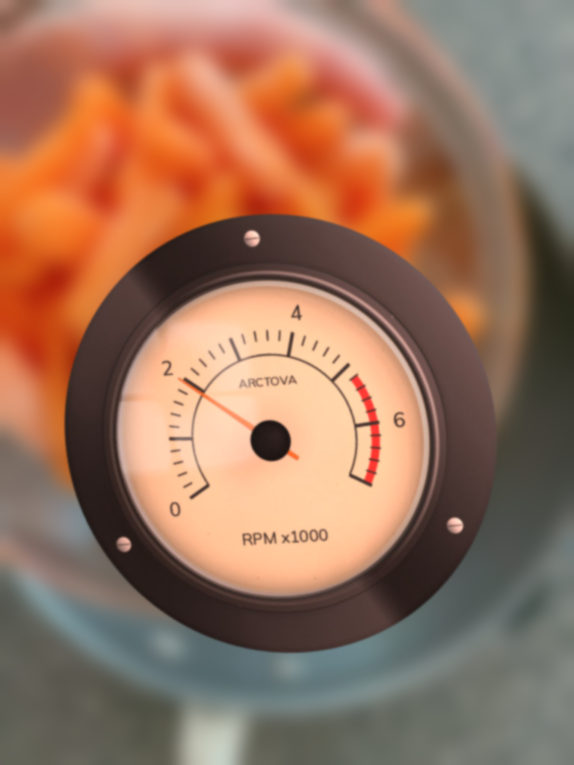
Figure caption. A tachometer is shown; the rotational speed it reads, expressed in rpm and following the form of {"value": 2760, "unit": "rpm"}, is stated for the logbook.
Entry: {"value": 2000, "unit": "rpm"}
